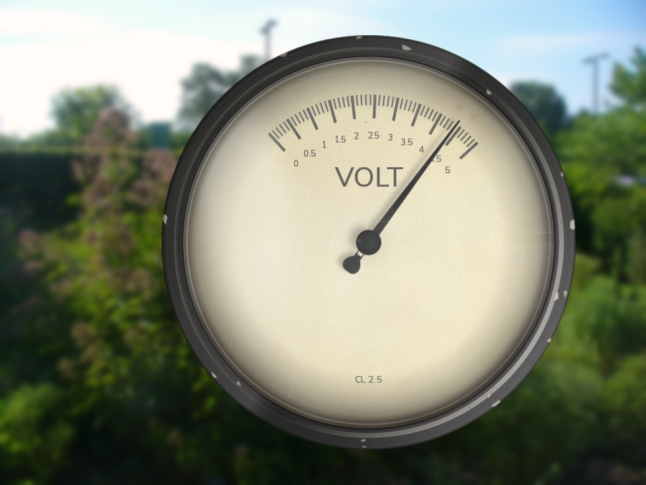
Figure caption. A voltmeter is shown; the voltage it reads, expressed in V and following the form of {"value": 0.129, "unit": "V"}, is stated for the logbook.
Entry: {"value": 4.4, "unit": "V"}
